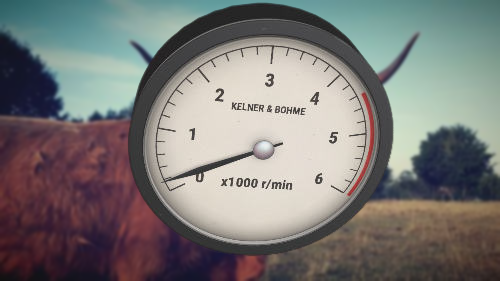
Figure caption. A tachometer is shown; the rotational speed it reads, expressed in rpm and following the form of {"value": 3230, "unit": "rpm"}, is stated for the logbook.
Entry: {"value": 200, "unit": "rpm"}
